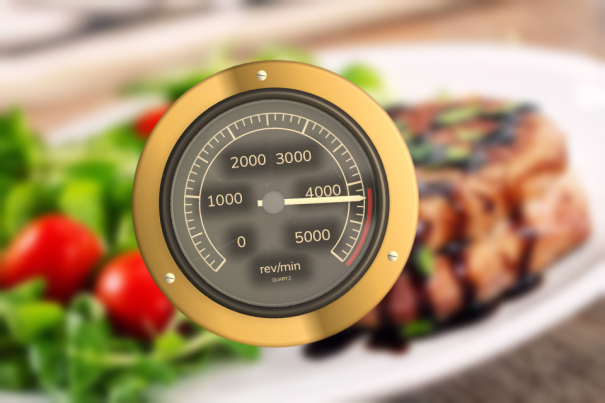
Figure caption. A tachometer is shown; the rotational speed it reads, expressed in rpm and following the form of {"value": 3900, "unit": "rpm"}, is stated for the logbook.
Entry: {"value": 4200, "unit": "rpm"}
